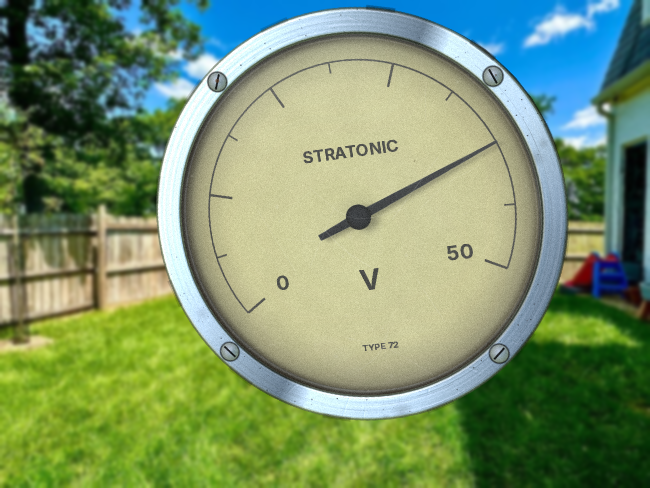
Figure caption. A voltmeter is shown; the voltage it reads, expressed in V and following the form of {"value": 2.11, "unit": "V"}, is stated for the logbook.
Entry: {"value": 40, "unit": "V"}
